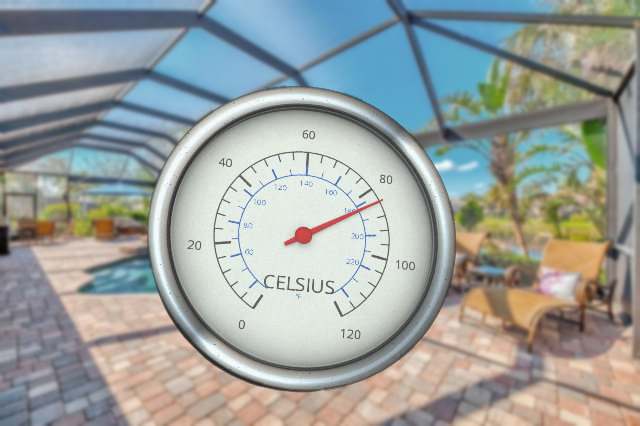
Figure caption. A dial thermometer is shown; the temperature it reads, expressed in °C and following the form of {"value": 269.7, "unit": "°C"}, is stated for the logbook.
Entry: {"value": 84, "unit": "°C"}
